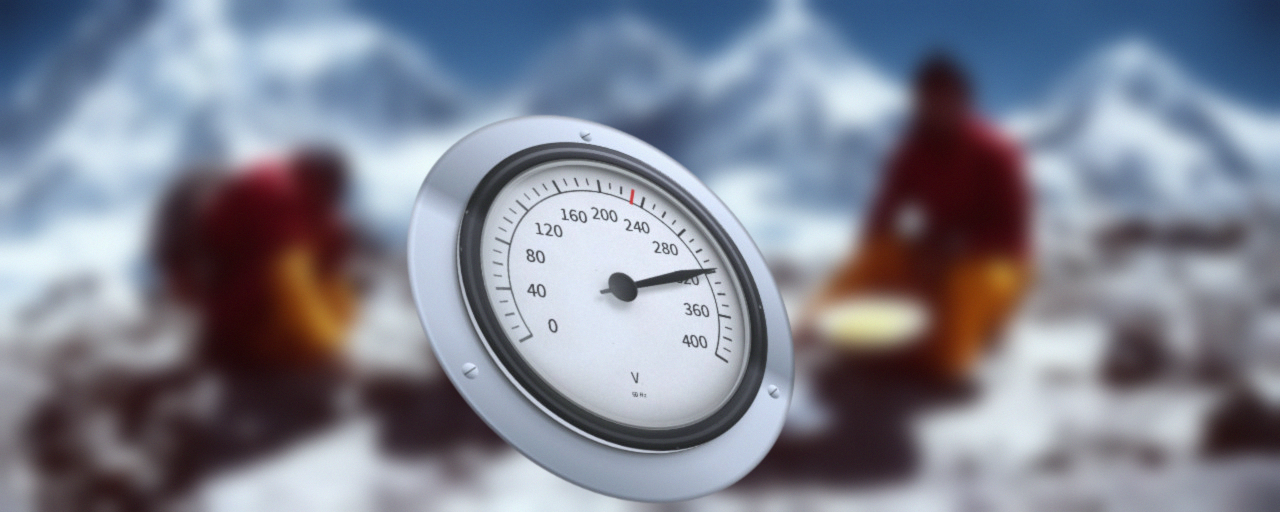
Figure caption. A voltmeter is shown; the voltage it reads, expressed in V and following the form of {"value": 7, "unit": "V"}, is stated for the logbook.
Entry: {"value": 320, "unit": "V"}
